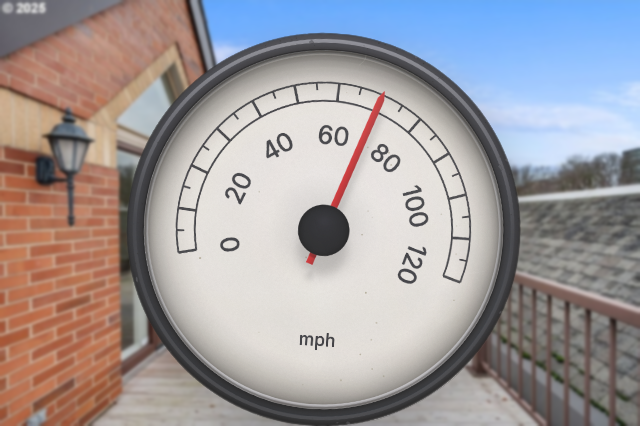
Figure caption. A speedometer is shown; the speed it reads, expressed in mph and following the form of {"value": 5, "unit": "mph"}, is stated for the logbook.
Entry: {"value": 70, "unit": "mph"}
